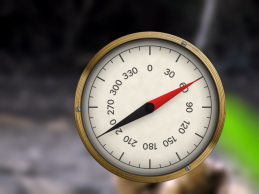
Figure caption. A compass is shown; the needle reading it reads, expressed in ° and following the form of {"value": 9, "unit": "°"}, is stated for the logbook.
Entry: {"value": 60, "unit": "°"}
